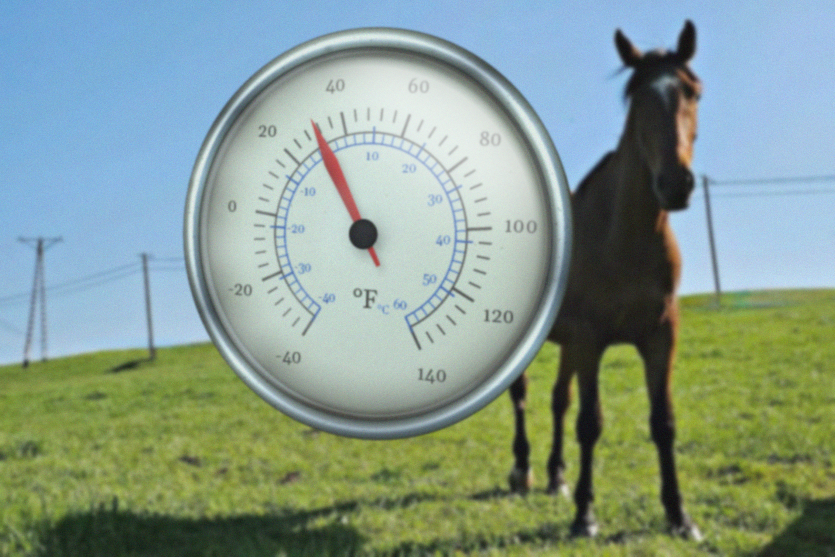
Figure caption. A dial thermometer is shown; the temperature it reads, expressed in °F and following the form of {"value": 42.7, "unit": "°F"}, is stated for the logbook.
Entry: {"value": 32, "unit": "°F"}
